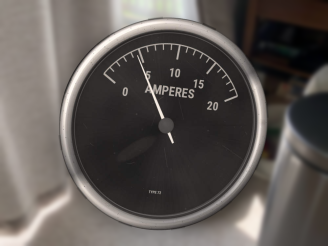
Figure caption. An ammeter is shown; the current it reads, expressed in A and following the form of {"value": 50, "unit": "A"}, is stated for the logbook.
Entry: {"value": 4.5, "unit": "A"}
